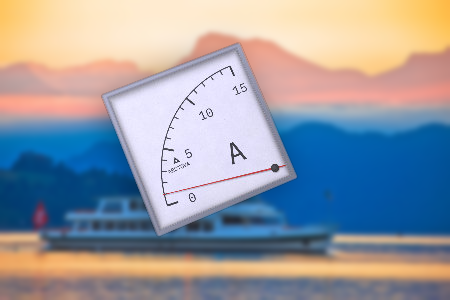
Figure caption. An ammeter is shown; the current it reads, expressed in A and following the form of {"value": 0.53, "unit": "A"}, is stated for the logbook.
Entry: {"value": 1, "unit": "A"}
